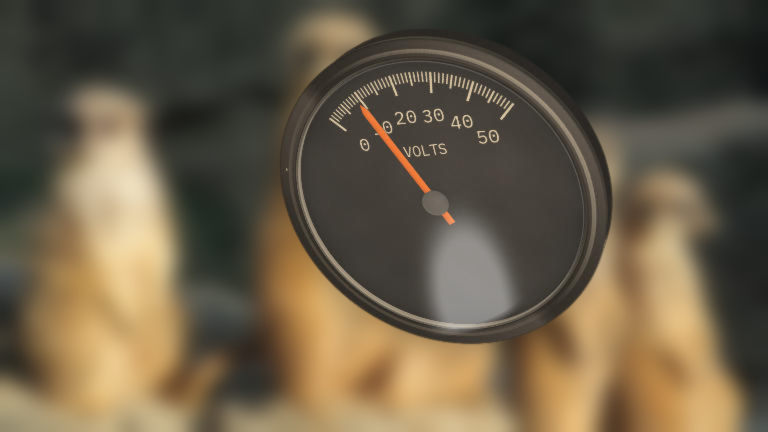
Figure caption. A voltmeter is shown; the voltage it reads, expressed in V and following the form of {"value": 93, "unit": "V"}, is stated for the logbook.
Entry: {"value": 10, "unit": "V"}
